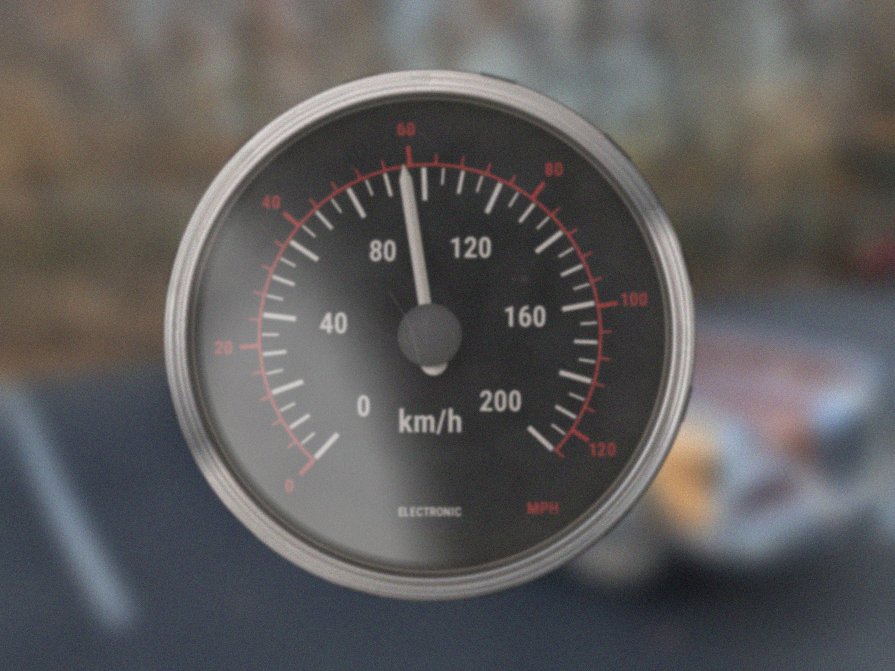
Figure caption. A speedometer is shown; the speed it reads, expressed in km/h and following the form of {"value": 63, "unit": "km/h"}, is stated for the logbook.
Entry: {"value": 95, "unit": "km/h"}
